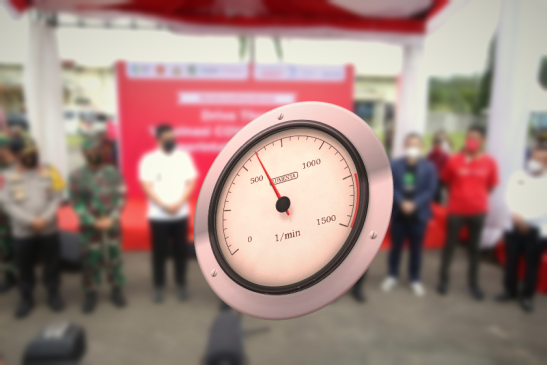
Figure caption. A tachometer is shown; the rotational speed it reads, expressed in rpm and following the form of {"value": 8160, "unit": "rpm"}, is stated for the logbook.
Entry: {"value": 600, "unit": "rpm"}
